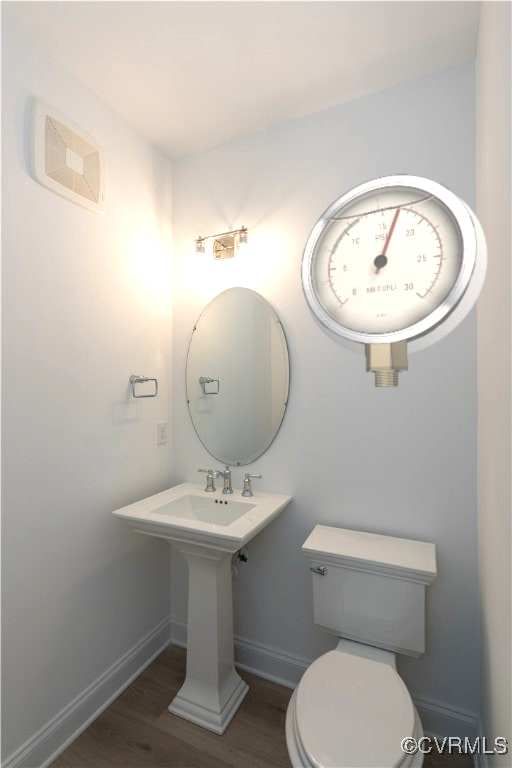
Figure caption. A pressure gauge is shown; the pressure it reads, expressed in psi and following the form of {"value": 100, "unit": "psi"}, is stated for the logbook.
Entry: {"value": 17, "unit": "psi"}
